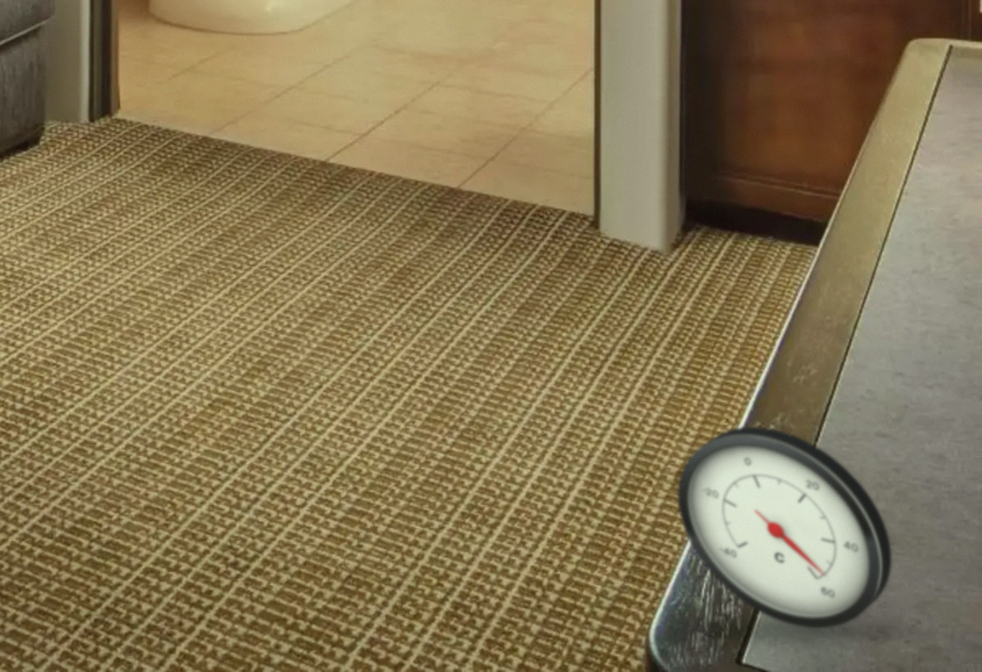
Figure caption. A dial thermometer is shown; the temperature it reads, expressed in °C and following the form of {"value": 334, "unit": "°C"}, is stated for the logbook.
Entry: {"value": 55, "unit": "°C"}
